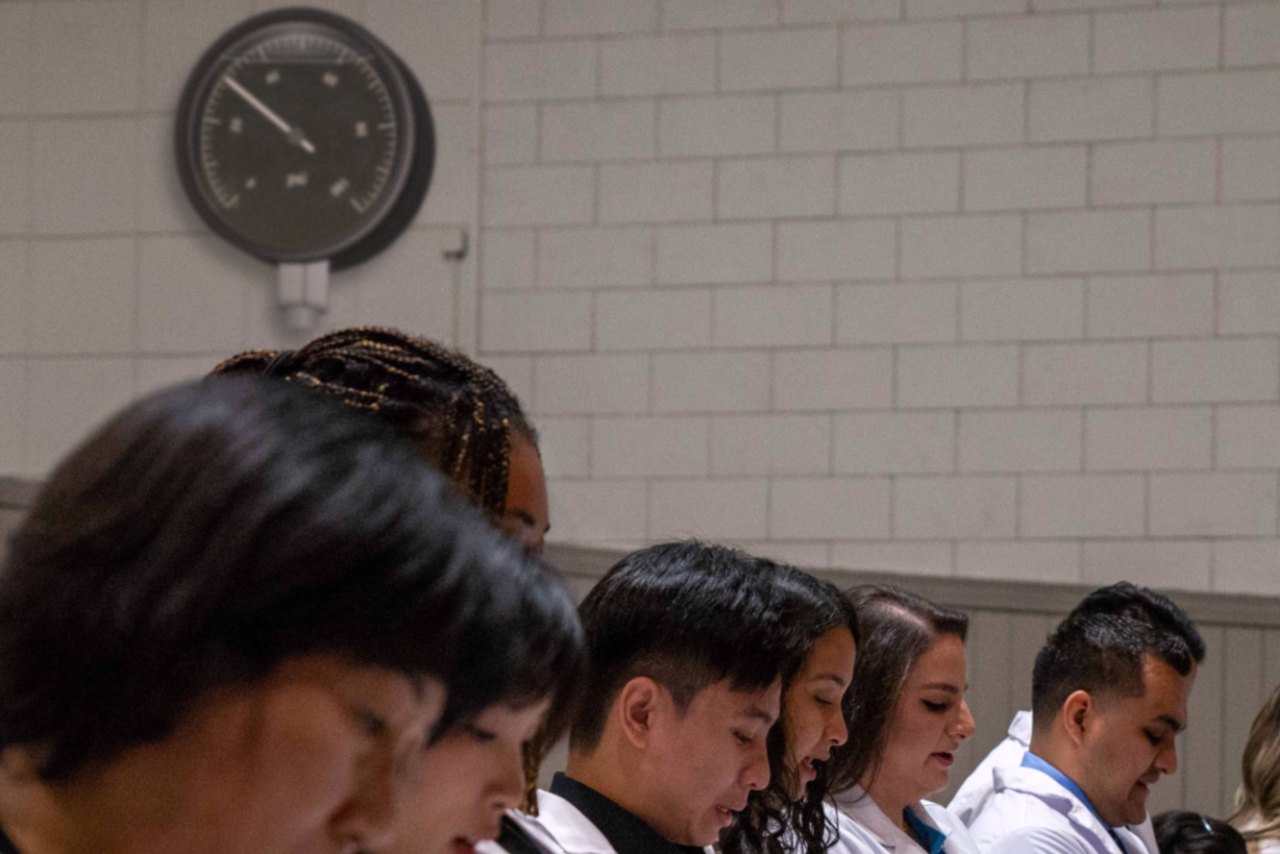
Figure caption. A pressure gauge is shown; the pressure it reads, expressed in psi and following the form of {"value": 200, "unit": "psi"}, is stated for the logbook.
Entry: {"value": 30, "unit": "psi"}
